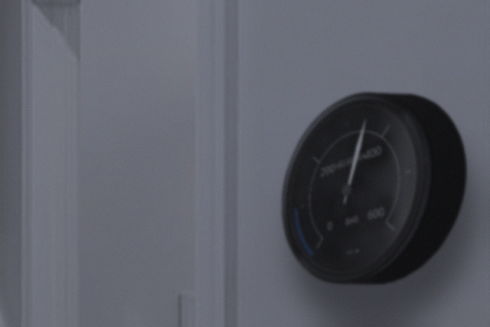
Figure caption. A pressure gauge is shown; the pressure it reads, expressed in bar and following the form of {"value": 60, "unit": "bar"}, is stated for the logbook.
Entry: {"value": 350, "unit": "bar"}
